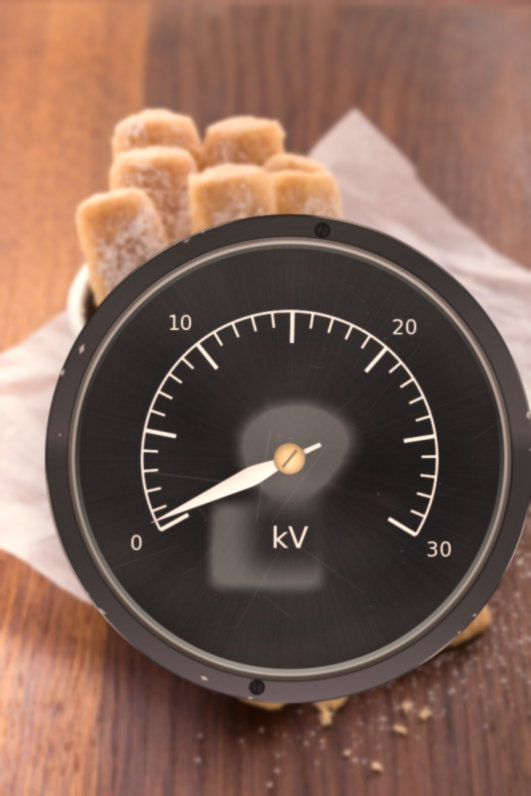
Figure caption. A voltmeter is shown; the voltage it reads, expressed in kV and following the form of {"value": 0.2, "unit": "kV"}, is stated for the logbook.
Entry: {"value": 0.5, "unit": "kV"}
